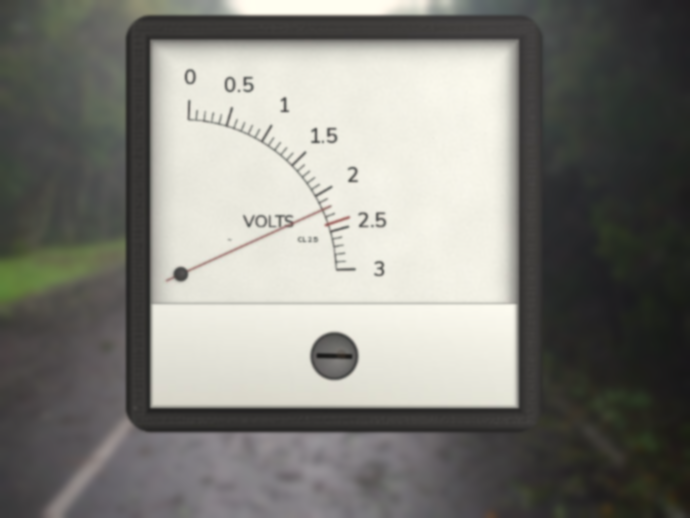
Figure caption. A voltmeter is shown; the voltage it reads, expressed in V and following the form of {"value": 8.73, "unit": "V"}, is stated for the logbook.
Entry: {"value": 2.2, "unit": "V"}
